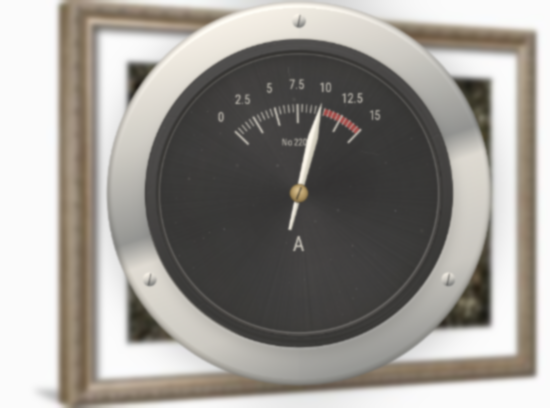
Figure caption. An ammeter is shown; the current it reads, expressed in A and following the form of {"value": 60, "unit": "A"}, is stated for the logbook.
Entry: {"value": 10, "unit": "A"}
